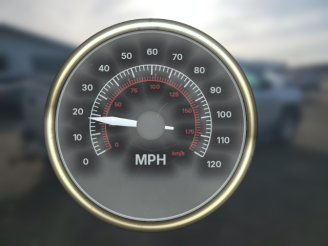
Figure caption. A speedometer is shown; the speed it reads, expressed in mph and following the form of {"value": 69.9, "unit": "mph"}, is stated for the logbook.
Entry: {"value": 18, "unit": "mph"}
